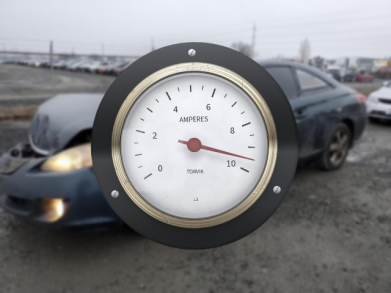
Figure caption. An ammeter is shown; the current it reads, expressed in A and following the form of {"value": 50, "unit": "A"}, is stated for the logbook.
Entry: {"value": 9.5, "unit": "A"}
